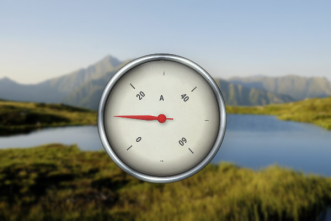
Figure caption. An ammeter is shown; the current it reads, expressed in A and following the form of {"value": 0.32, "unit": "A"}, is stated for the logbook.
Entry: {"value": 10, "unit": "A"}
